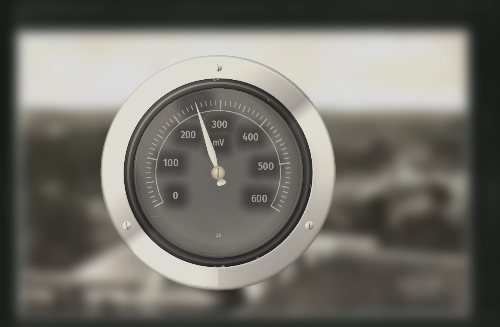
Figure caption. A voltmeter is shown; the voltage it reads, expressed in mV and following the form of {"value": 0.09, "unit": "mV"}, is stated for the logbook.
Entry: {"value": 250, "unit": "mV"}
